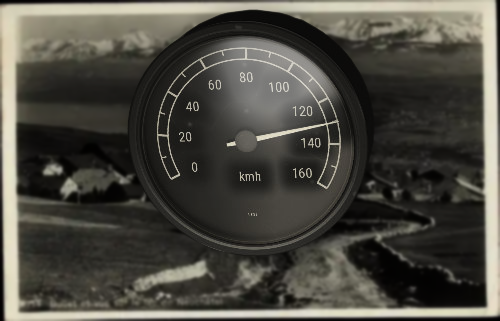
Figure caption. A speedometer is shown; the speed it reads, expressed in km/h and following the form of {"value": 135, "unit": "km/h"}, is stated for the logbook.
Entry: {"value": 130, "unit": "km/h"}
